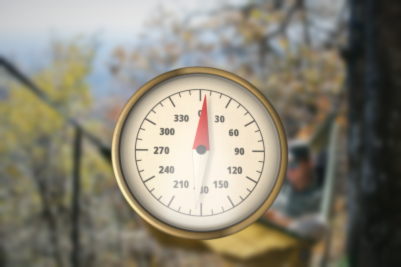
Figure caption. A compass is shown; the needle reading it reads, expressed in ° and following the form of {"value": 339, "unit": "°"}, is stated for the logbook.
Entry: {"value": 5, "unit": "°"}
